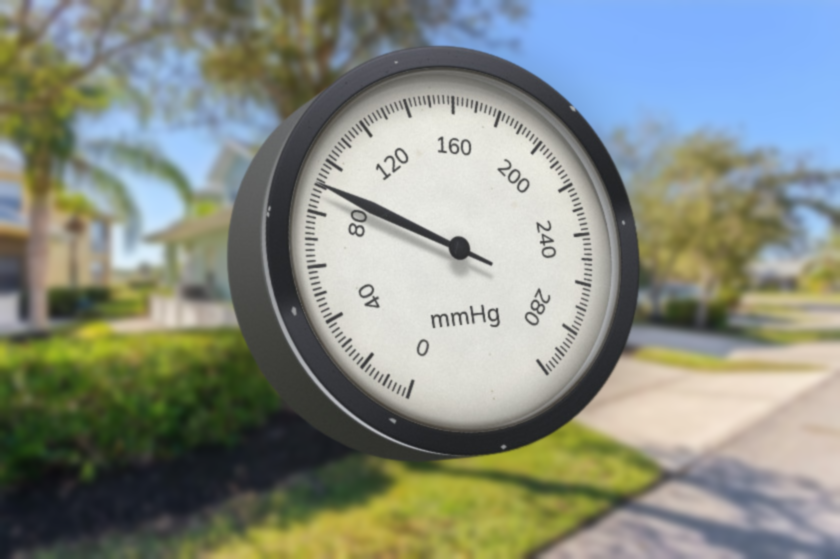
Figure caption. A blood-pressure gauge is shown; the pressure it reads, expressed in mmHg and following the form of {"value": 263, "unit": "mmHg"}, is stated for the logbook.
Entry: {"value": 90, "unit": "mmHg"}
